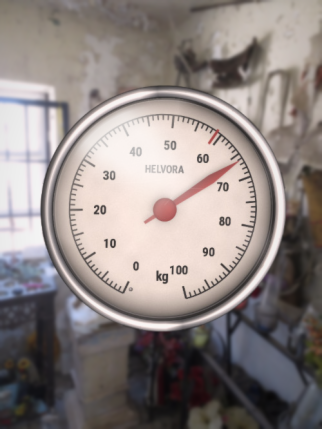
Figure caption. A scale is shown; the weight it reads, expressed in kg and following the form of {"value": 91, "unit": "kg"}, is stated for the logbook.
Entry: {"value": 66, "unit": "kg"}
